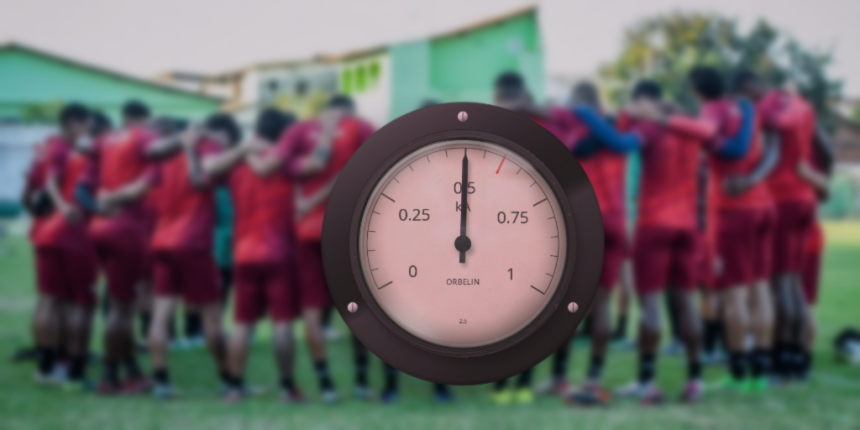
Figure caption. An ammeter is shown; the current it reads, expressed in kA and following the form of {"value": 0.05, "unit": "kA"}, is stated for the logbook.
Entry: {"value": 0.5, "unit": "kA"}
